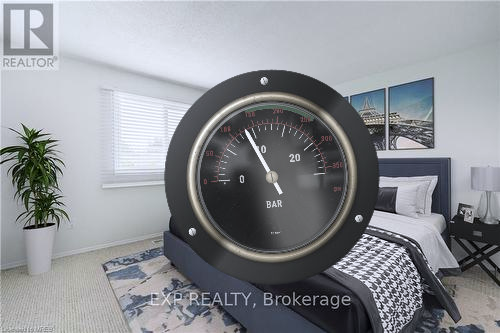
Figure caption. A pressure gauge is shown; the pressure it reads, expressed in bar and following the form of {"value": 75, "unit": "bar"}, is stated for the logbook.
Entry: {"value": 9, "unit": "bar"}
